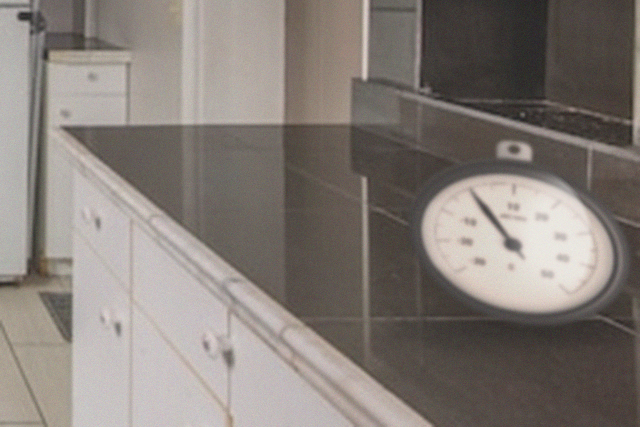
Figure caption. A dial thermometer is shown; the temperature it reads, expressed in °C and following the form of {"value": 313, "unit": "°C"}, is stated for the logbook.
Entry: {"value": 0, "unit": "°C"}
